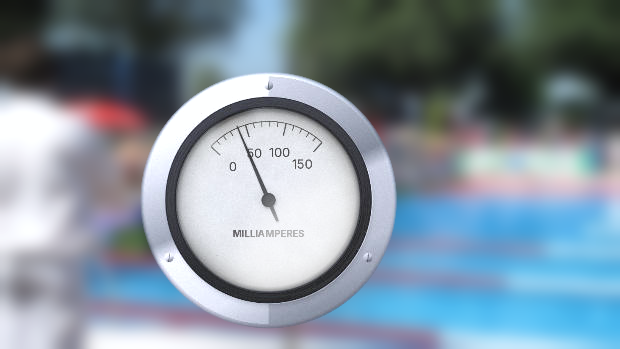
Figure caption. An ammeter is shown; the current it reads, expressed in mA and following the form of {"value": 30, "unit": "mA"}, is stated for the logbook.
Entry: {"value": 40, "unit": "mA"}
